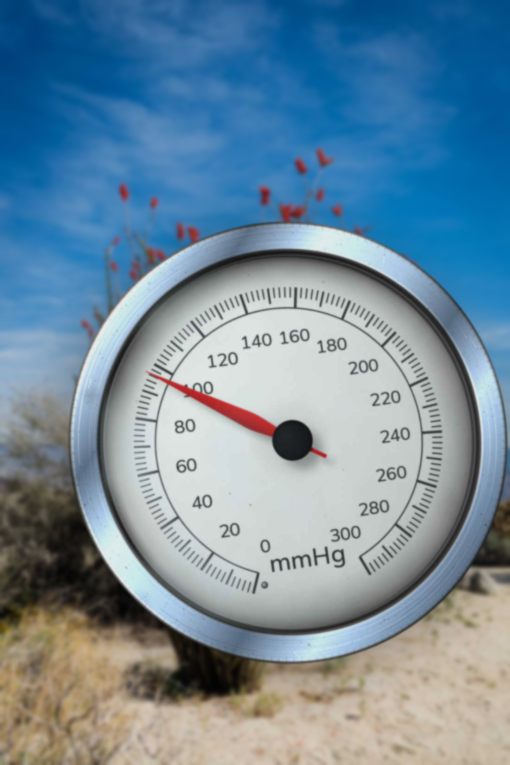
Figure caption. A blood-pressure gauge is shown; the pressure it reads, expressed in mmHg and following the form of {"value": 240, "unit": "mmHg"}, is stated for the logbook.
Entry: {"value": 96, "unit": "mmHg"}
